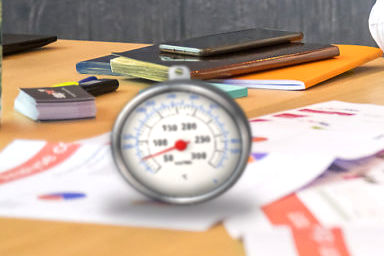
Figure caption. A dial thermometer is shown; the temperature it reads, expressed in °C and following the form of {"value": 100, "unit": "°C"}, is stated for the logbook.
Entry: {"value": 75, "unit": "°C"}
